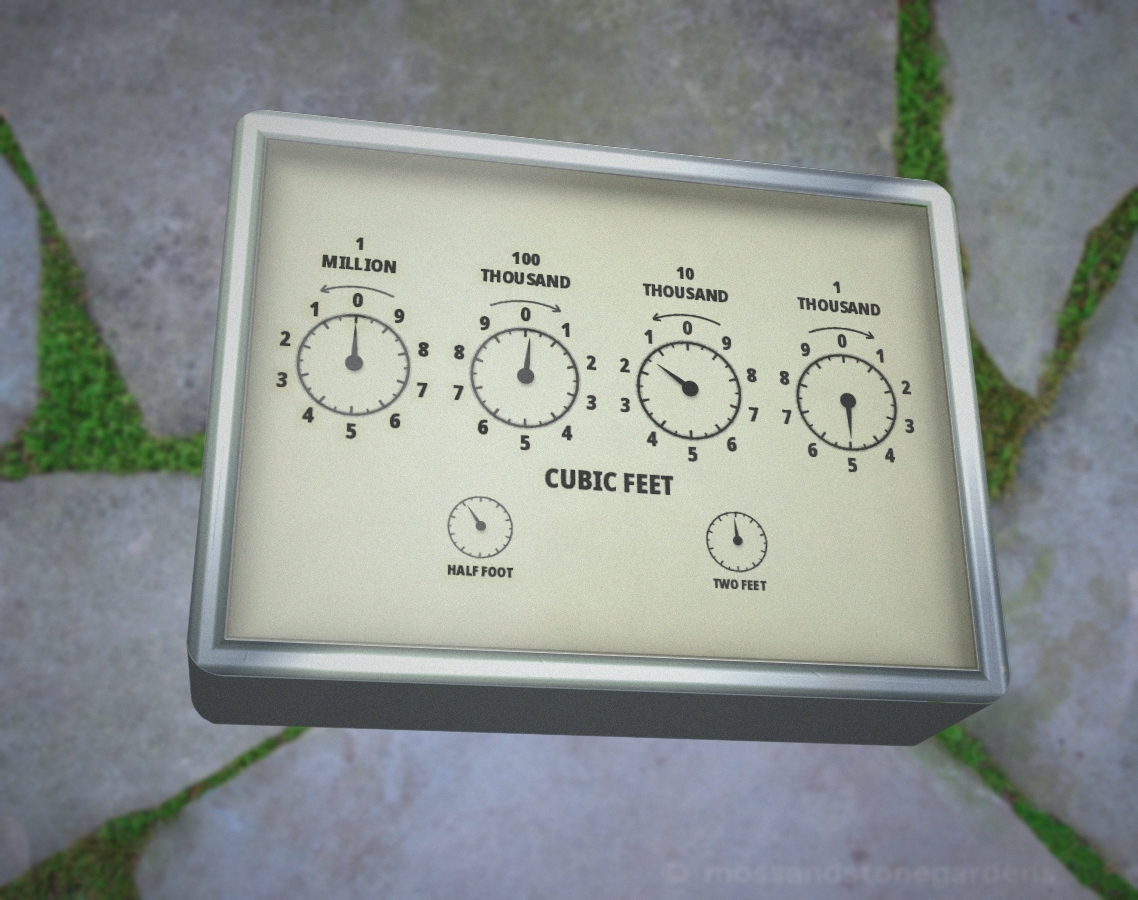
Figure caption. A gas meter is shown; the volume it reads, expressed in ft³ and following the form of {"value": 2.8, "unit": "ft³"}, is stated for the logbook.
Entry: {"value": 1500, "unit": "ft³"}
